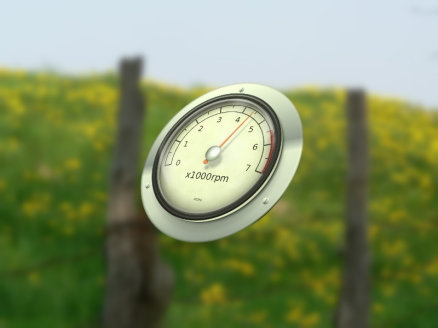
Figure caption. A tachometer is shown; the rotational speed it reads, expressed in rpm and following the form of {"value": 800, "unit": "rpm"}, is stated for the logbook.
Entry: {"value": 4500, "unit": "rpm"}
